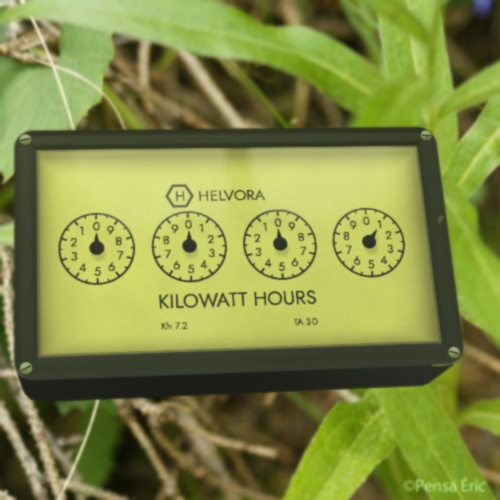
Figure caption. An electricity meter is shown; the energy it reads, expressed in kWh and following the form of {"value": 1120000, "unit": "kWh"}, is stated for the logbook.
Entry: {"value": 1, "unit": "kWh"}
